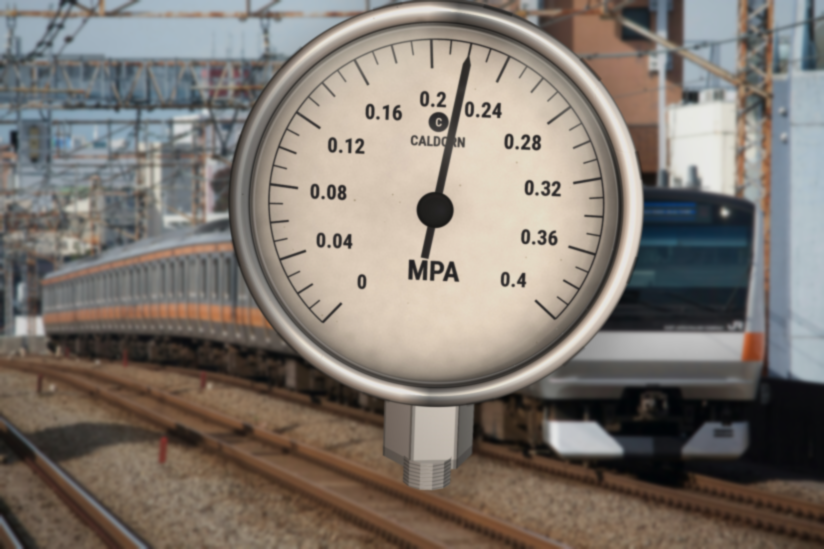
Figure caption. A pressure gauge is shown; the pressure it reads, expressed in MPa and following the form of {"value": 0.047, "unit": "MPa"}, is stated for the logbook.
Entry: {"value": 0.22, "unit": "MPa"}
